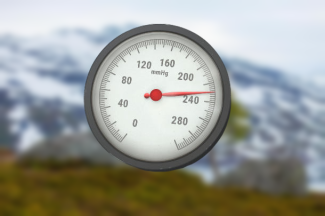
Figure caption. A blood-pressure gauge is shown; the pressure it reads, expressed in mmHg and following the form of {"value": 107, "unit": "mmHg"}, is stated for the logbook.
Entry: {"value": 230, "unit": "mmHg"}
